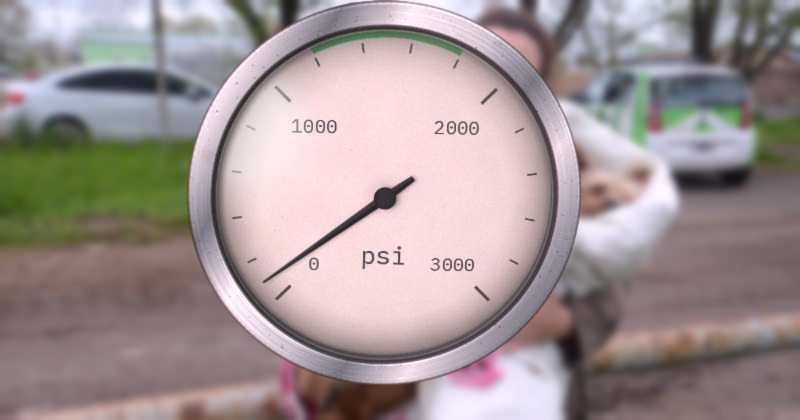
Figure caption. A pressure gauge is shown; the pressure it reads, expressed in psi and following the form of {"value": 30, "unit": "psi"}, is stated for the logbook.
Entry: {"value": 100, "unit": "psi"}
